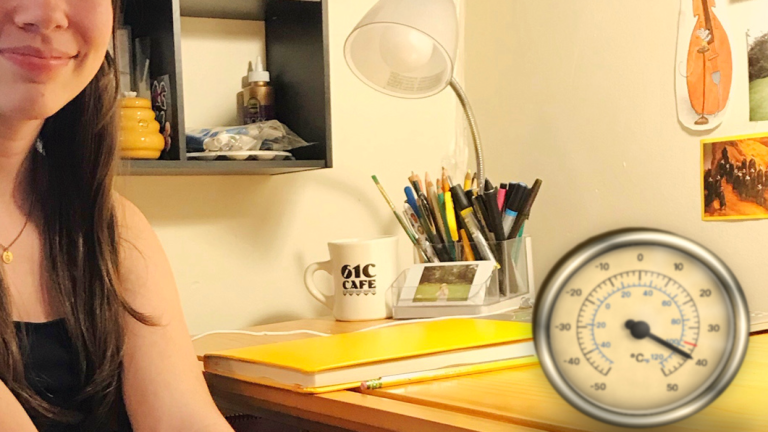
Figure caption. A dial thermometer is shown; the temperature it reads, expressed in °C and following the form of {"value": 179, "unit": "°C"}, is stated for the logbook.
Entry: {"value": 40, "unit": "°C"}
